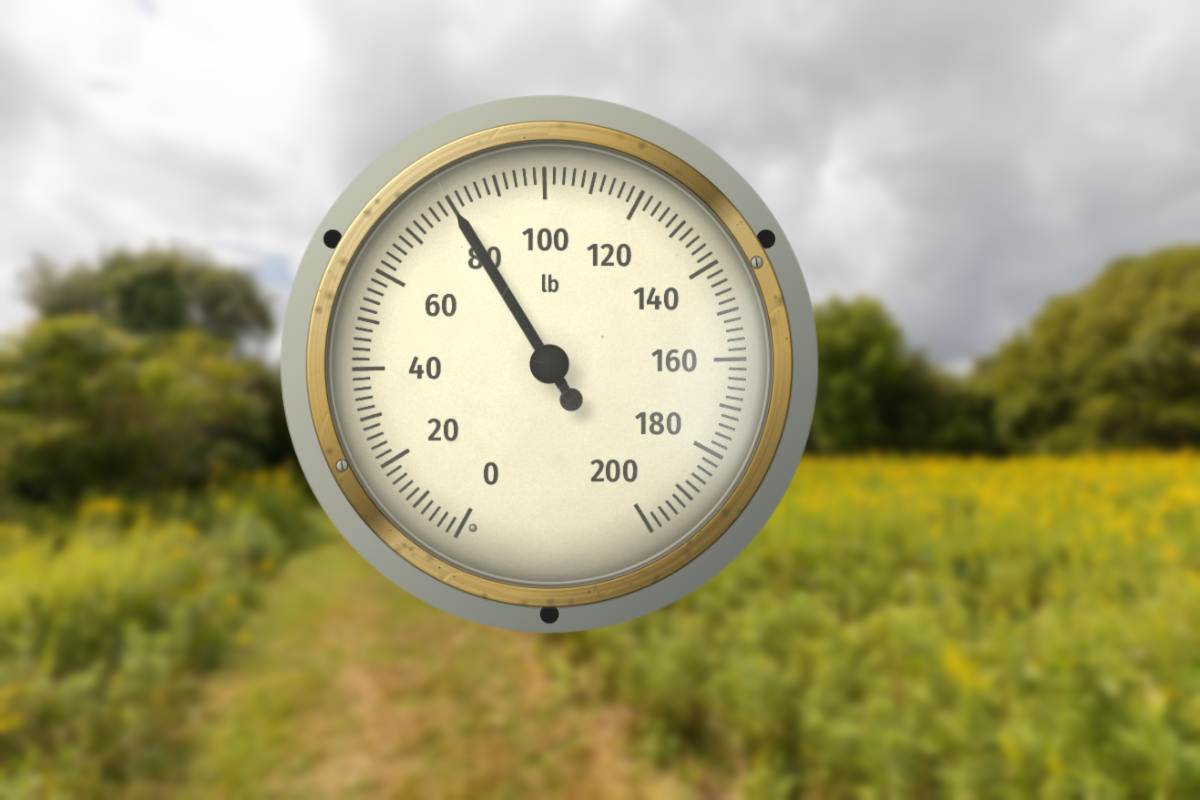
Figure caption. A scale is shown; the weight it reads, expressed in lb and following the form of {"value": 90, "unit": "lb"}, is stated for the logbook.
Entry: {"value": 80, "unit": "lb"}
